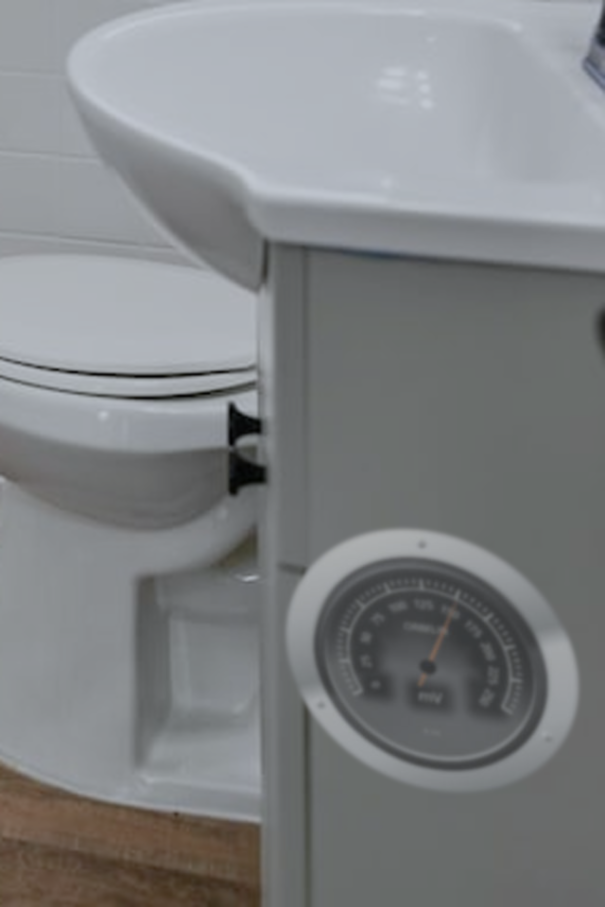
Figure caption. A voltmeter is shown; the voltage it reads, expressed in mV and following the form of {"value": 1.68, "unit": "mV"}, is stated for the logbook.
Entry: {"value": 150, "unit": "mV"}
